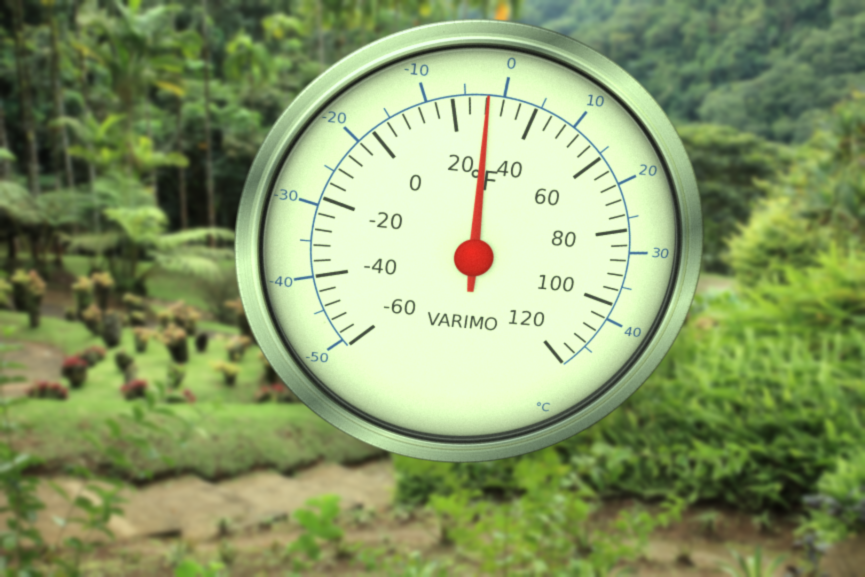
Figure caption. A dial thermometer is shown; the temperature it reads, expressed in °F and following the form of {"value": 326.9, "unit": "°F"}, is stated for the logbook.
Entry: {"value": 28, "unit": "°F"}
